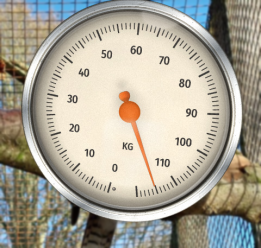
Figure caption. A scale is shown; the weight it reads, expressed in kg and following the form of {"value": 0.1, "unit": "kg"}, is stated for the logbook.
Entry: {"value": 115, "unit": "kg"}
